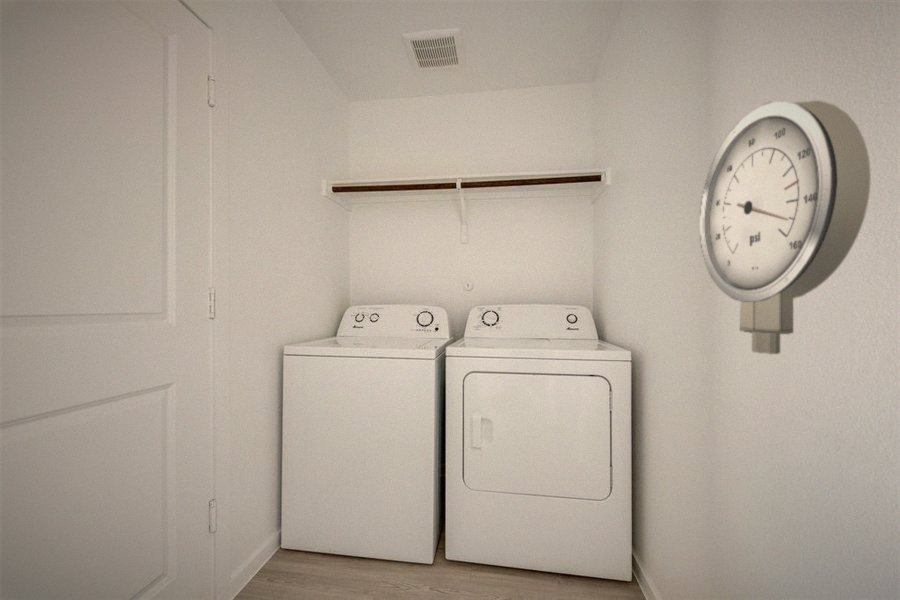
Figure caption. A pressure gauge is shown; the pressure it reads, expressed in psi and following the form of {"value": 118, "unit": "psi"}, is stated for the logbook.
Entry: {"value": 150, "unit": "psi"}
